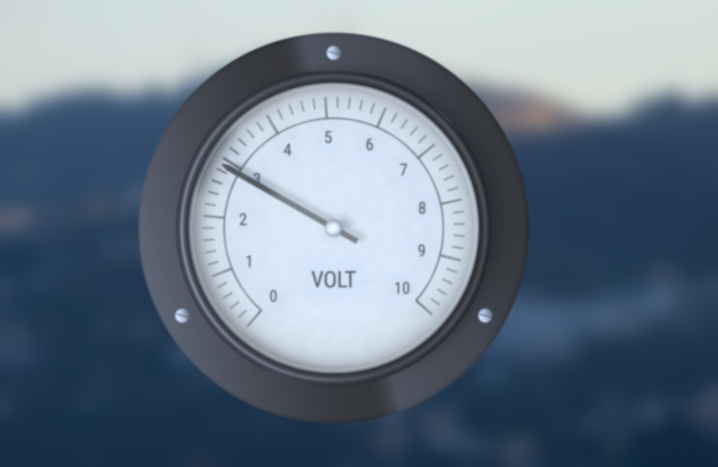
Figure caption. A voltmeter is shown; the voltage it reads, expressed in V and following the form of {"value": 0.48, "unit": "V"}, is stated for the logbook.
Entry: {"value": 2.9, "unit": "V"}
